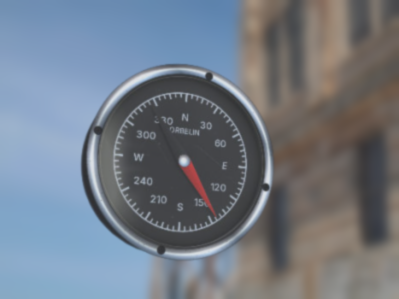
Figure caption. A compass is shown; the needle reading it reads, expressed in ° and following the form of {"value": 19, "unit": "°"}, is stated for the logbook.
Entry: {"value": 145, "unit": "°"}
